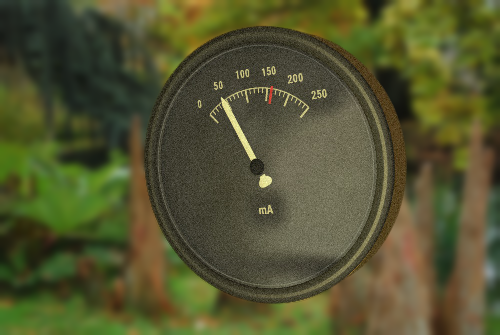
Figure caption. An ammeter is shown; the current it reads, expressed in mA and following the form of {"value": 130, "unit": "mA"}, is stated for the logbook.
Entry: {"value": 50, "unit": "mA"}
